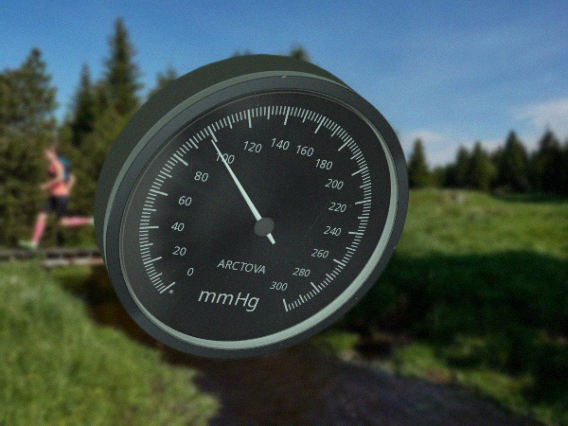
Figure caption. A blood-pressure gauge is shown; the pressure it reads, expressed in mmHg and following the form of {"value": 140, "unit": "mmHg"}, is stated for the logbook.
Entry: {"value": 98, "unit": "mmHg"}
